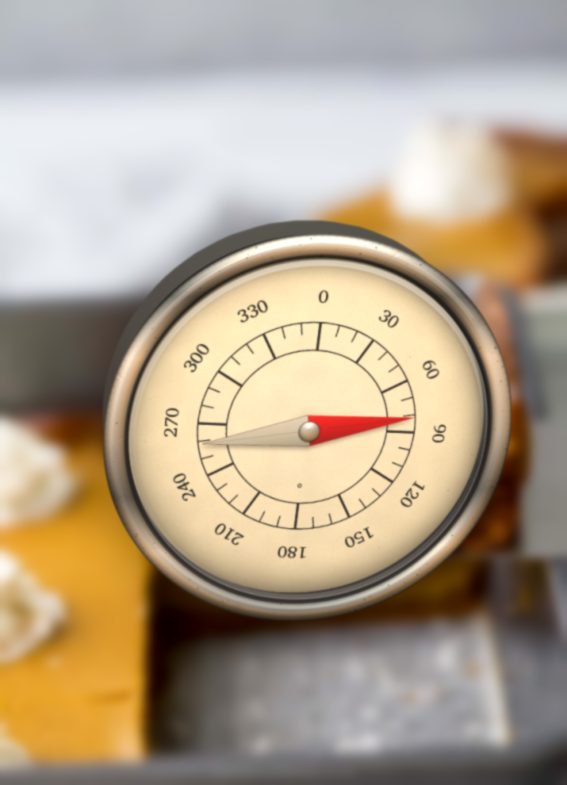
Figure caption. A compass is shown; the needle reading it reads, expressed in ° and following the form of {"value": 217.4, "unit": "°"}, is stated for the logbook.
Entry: {"value": 80, "unit": "°"}
